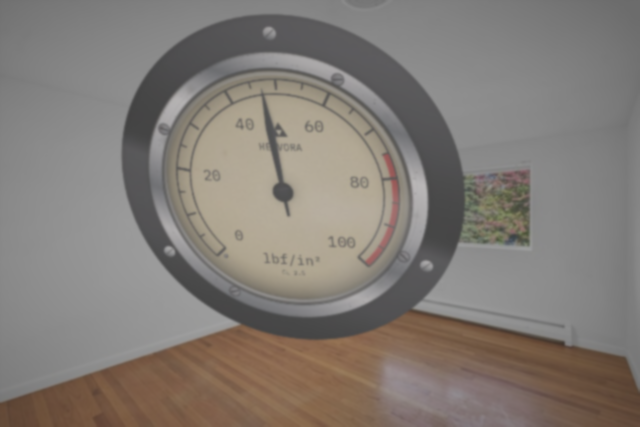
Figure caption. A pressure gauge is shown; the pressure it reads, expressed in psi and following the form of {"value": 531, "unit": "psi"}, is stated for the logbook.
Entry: {"value": 47.5, "unit": "psi"}
